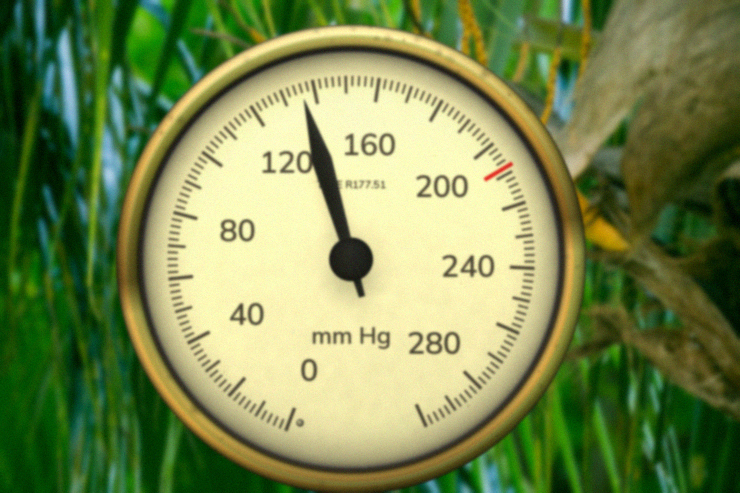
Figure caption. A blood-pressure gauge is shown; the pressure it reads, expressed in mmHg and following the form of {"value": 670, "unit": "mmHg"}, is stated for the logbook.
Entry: {"value": 136, "unit": "mmHg"}
